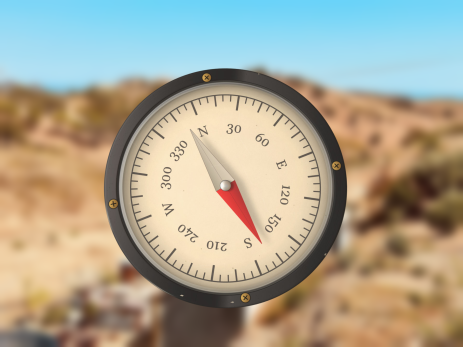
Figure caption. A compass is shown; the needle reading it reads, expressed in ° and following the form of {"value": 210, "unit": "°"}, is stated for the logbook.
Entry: {"value": 170, "unit": "°"}
